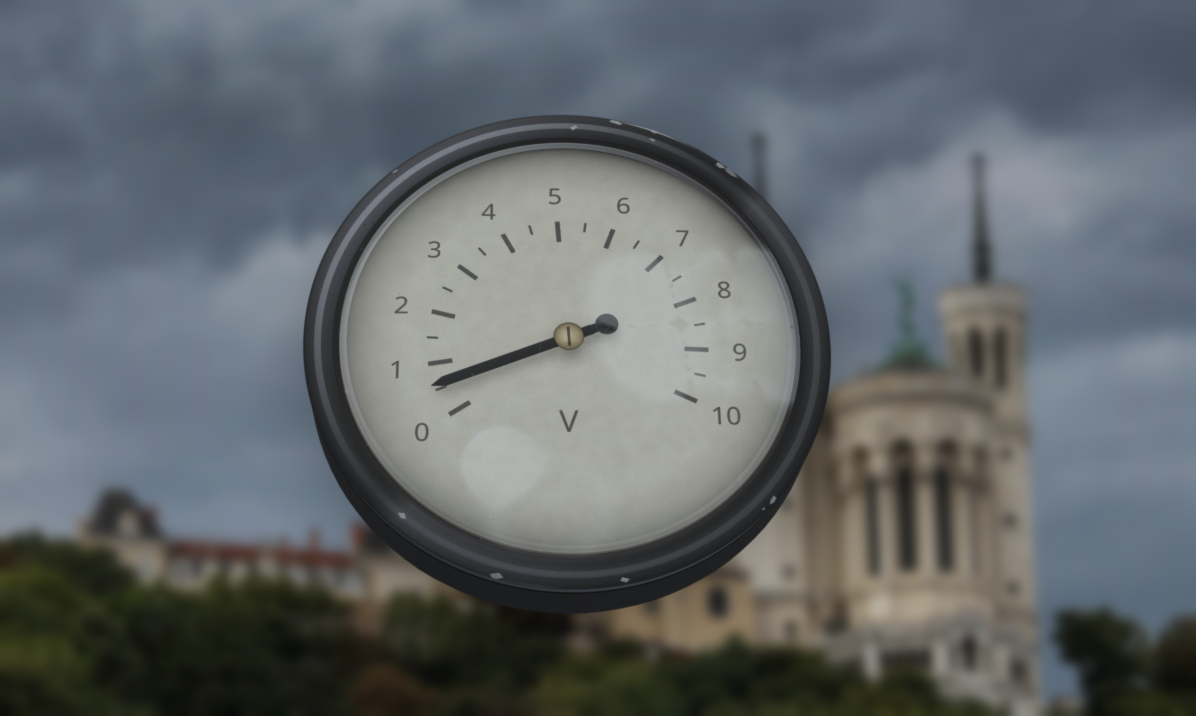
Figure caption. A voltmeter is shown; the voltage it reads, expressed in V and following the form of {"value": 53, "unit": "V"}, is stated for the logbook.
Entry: {"value": 0.5, "unit": "V"}
